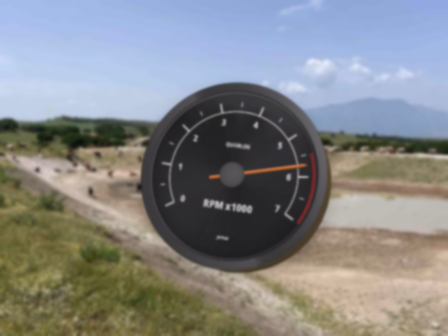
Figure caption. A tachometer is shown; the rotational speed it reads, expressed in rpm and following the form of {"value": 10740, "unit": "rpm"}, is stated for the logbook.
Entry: {"value": 5750, "unit": "rpm"}
